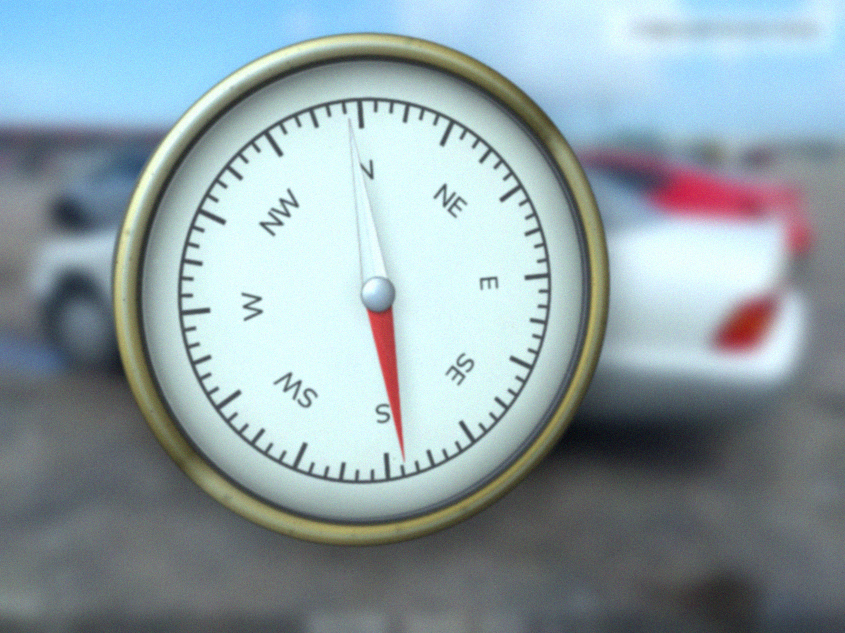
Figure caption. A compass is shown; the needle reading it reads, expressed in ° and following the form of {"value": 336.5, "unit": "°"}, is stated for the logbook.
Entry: {"value": 175, "unit": "°"}
